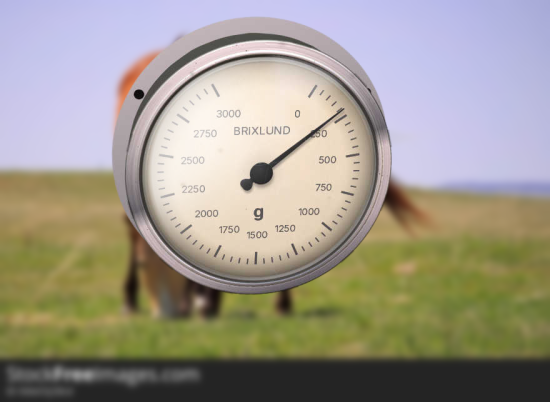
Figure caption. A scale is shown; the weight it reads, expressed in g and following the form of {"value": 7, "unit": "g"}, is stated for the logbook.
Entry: {"value": 200, "unit": "g"}
